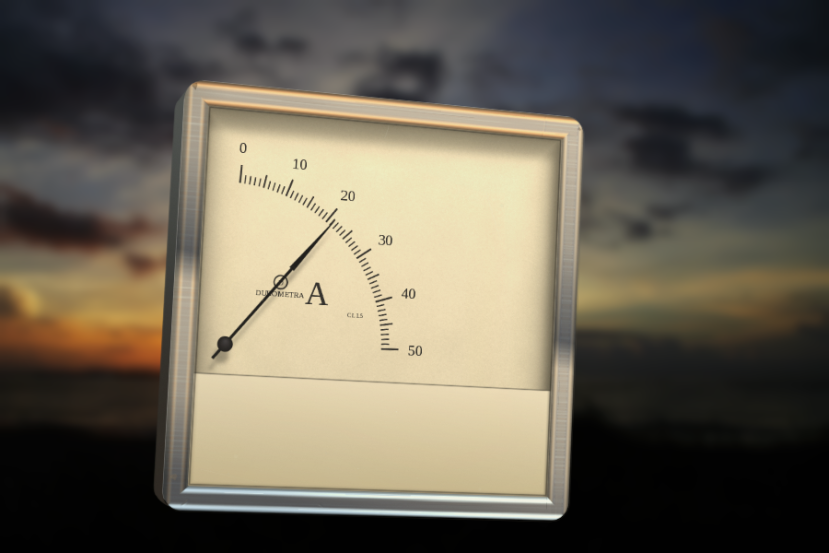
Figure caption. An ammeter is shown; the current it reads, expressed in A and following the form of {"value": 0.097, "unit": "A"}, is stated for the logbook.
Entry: {"value": 21, "unit": "A"}
